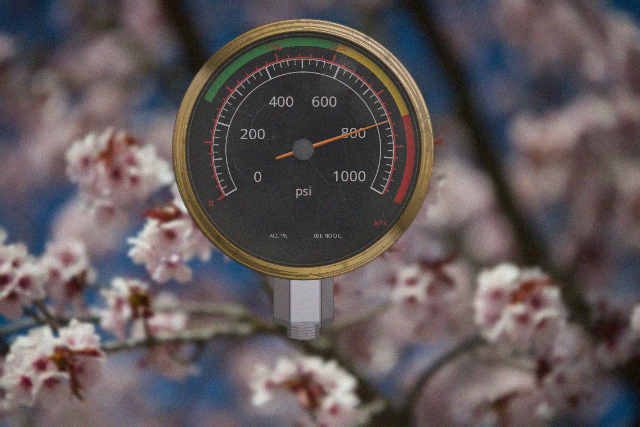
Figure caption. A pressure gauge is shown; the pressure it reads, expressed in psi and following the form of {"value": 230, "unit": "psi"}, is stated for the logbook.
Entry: {"value": 800, "unit": "psi"}
